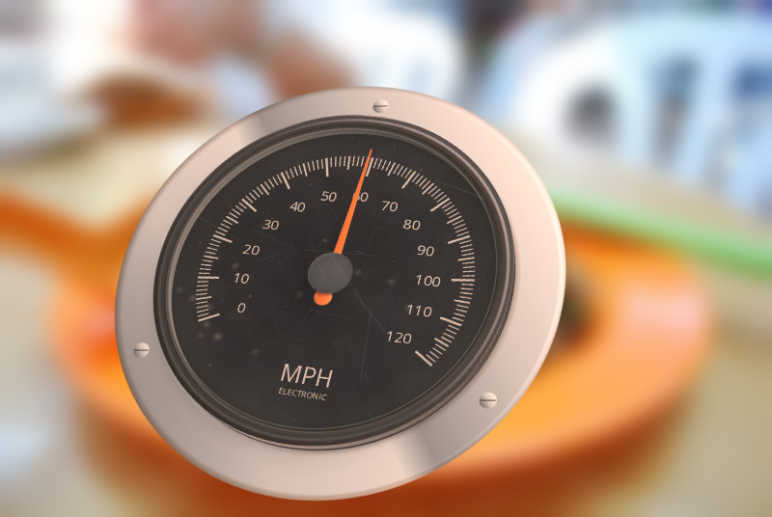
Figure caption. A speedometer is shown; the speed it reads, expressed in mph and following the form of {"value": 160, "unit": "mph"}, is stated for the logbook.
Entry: {"value": 60, "unit": "mph"}
